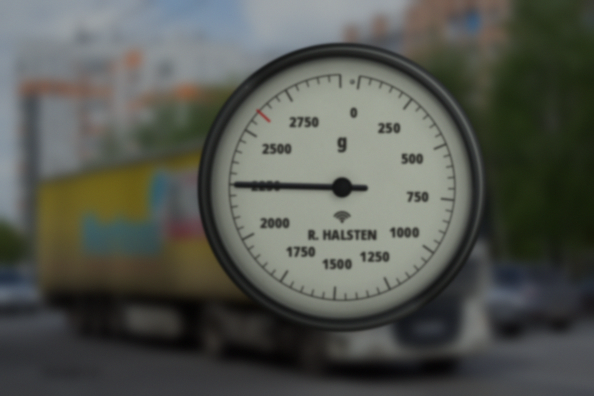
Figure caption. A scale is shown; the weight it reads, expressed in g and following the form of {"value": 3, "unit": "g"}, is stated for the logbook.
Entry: {"value": 2250, "unit": "g"}
